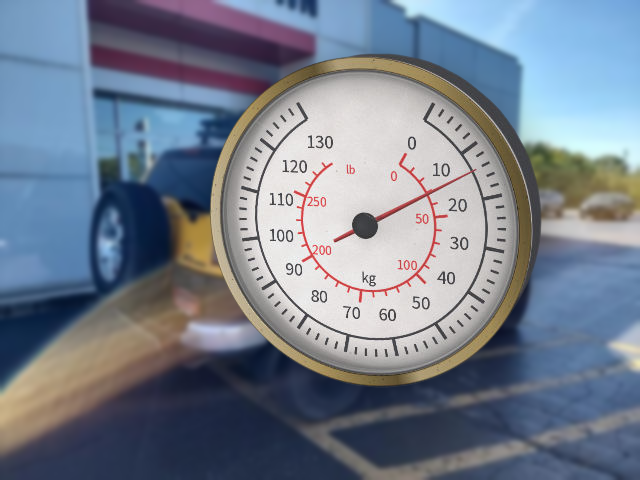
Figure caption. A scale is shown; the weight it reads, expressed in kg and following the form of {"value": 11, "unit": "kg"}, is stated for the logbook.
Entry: {"value": 14, "unit": "kg"}
